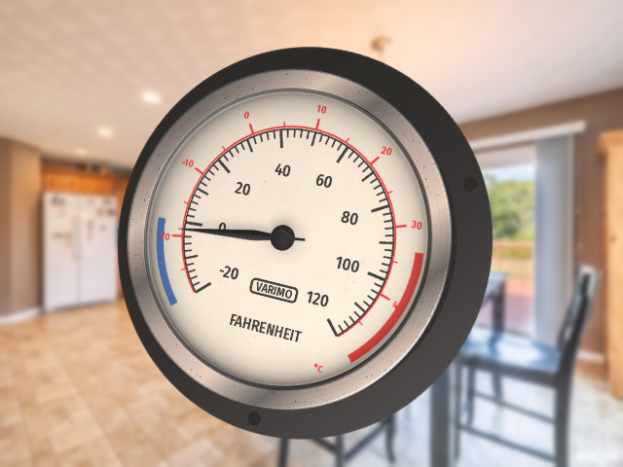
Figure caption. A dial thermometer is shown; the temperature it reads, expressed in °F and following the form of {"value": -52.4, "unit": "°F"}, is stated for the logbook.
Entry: {"value": -2, "unit": "°F"}
